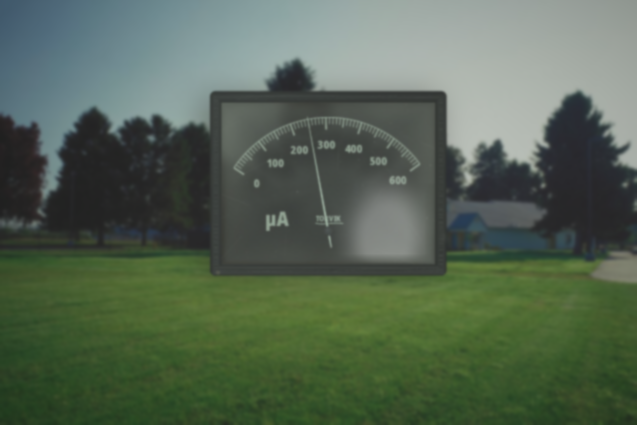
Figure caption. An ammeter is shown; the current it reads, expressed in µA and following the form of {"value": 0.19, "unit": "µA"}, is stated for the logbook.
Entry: {"value": 250, "unit": "µA"}
